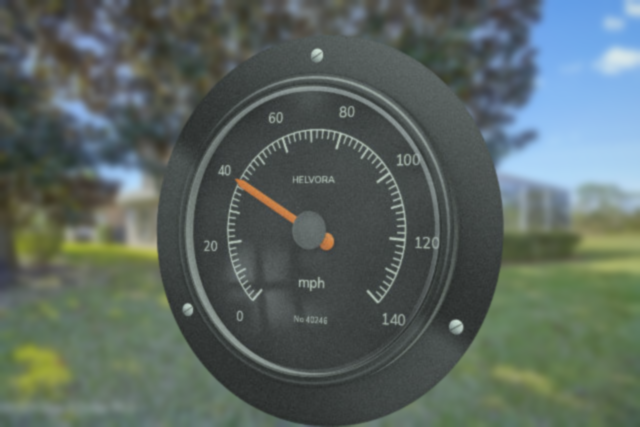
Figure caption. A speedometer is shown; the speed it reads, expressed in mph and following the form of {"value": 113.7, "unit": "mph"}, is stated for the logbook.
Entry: {"value": 40, "unit": "mph"}
